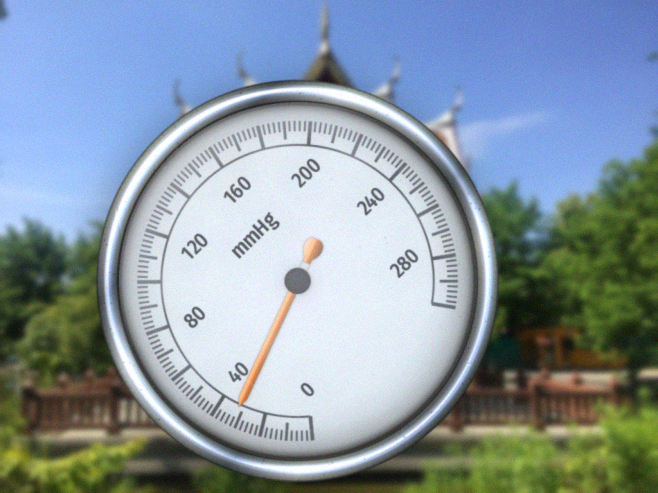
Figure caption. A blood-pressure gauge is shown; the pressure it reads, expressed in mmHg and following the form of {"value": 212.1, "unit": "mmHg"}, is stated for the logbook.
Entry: {"value": 32, "unit": "mmHg"}
